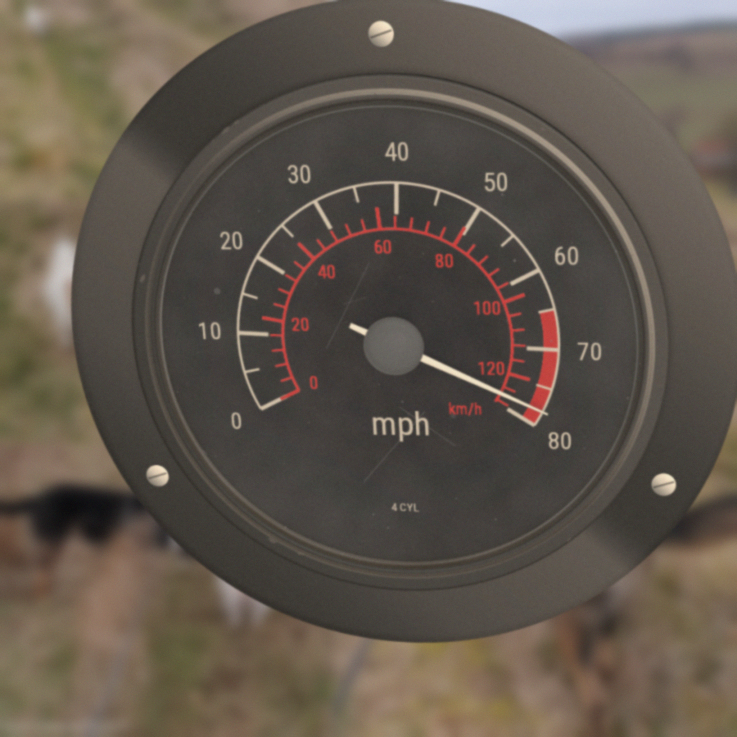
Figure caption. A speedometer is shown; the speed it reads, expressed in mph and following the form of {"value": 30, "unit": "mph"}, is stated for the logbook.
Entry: {"value": 77.5, "unit": "mph"}
